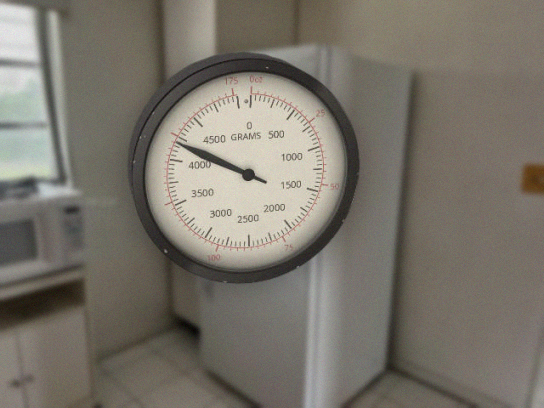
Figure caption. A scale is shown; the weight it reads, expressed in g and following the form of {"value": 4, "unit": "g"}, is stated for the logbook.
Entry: {"value": 4200, "unit": "g"}
